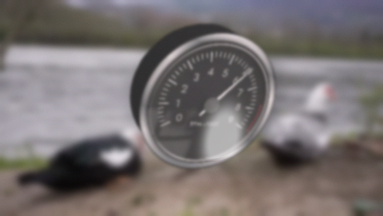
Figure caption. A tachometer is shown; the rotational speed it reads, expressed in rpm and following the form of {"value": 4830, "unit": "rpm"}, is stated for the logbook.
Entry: {"value": 6000, "unit": "rpm"}
